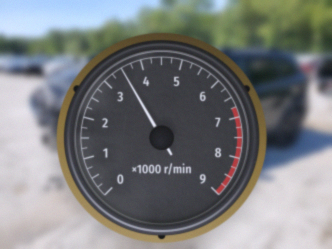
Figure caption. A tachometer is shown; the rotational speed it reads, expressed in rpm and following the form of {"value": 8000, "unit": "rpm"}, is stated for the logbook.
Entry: {"value": 3500, "unit": "rpm"}
